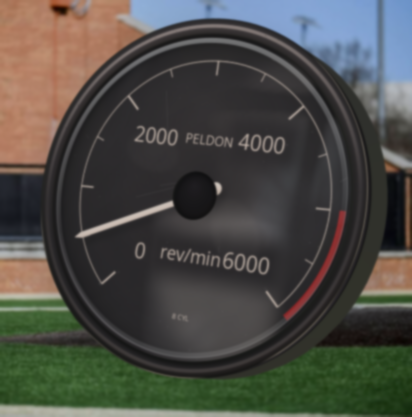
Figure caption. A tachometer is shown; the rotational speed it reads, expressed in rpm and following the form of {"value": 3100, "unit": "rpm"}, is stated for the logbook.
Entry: {"value": 500, "unit": "rpm"}
